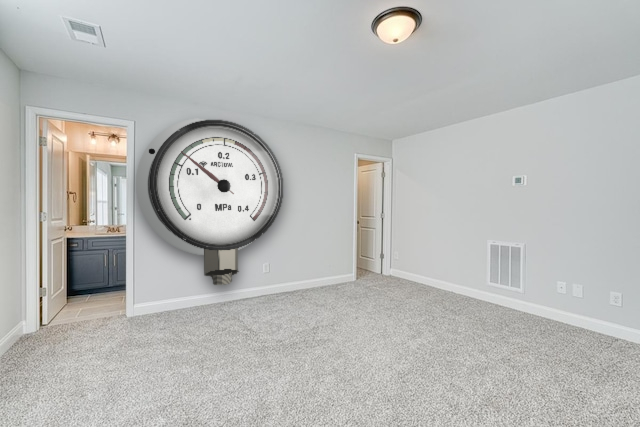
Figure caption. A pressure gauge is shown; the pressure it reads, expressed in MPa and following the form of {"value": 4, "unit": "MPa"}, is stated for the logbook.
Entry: {"value": 0.12, "unit": "MPa"}
